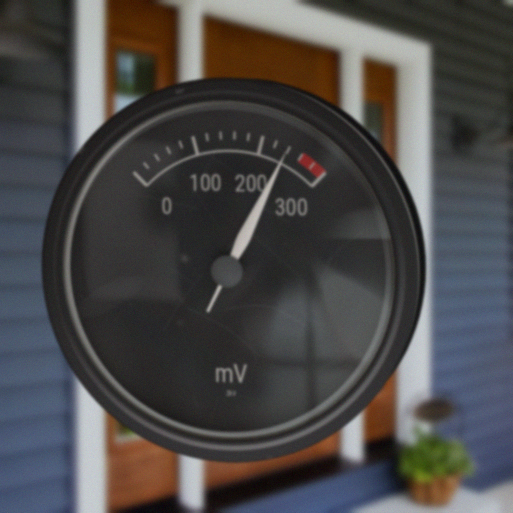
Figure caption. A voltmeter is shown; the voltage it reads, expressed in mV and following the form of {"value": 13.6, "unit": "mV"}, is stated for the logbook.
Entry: {"value": 240, "unit": "mV"}
